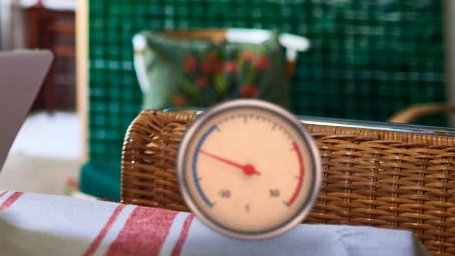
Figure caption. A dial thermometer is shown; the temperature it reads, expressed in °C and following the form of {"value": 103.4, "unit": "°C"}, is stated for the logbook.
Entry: {"value": -10, "unit": "°C"}
